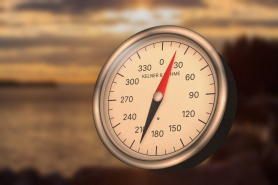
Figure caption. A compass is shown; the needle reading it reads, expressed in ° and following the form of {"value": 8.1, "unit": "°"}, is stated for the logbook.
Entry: {"value": 20, "unit": "°"}
